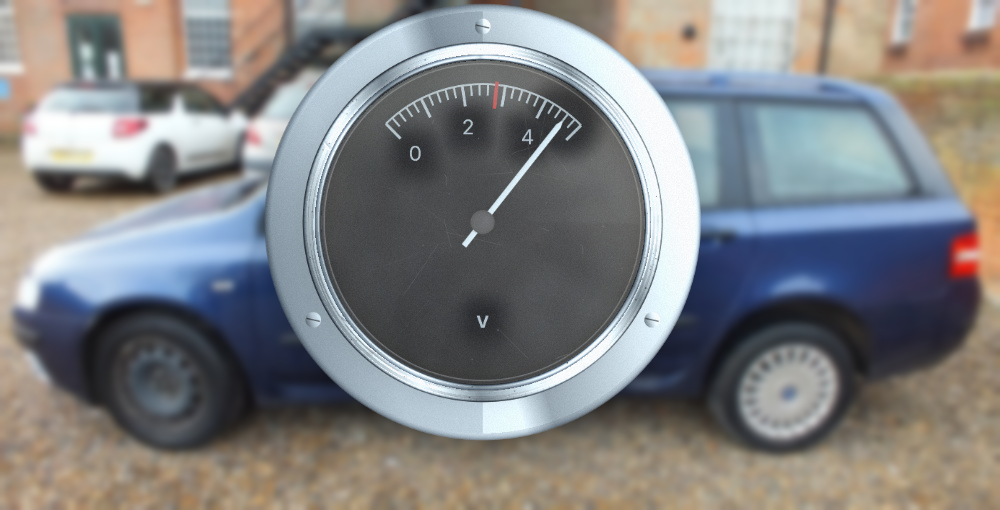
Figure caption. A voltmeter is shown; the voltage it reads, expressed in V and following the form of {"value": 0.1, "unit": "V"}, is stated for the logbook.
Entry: {"value": 4.6, "unit": "V"}
